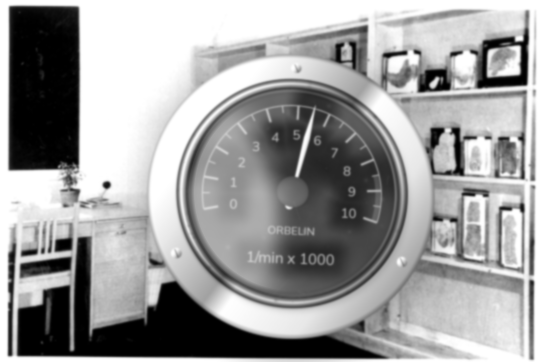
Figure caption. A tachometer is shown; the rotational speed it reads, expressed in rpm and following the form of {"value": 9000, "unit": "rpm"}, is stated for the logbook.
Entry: {"value": 5500, "unit": "rpm"}
